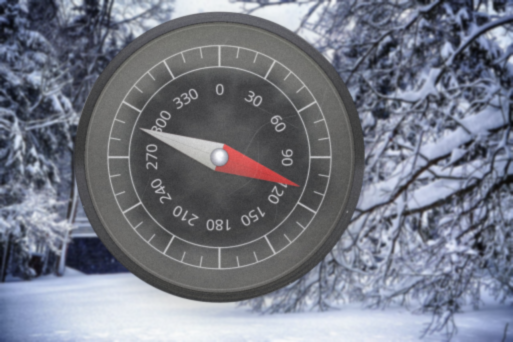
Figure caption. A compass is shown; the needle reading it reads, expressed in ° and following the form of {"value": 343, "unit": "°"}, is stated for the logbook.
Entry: {"value": 110, "unit": "°"}
